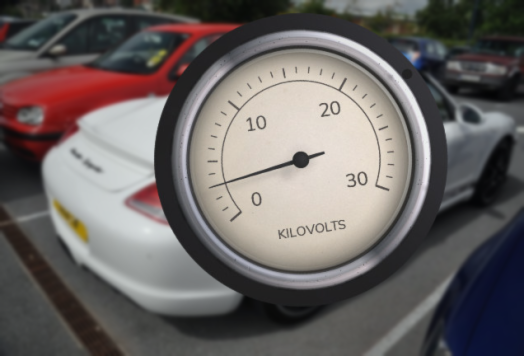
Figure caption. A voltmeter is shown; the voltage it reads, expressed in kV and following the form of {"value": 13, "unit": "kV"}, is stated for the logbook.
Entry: {"value": 3, "unit": "kV"}
